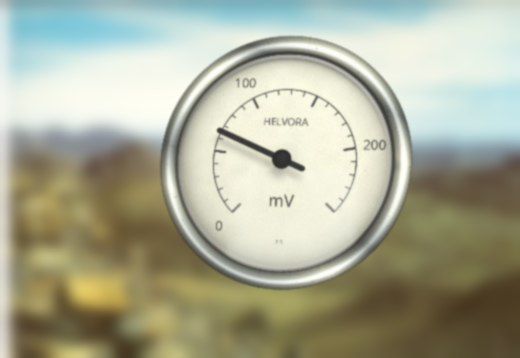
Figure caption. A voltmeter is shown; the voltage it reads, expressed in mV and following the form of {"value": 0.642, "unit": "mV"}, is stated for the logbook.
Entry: {"value": 65, "unit": "mV"}
